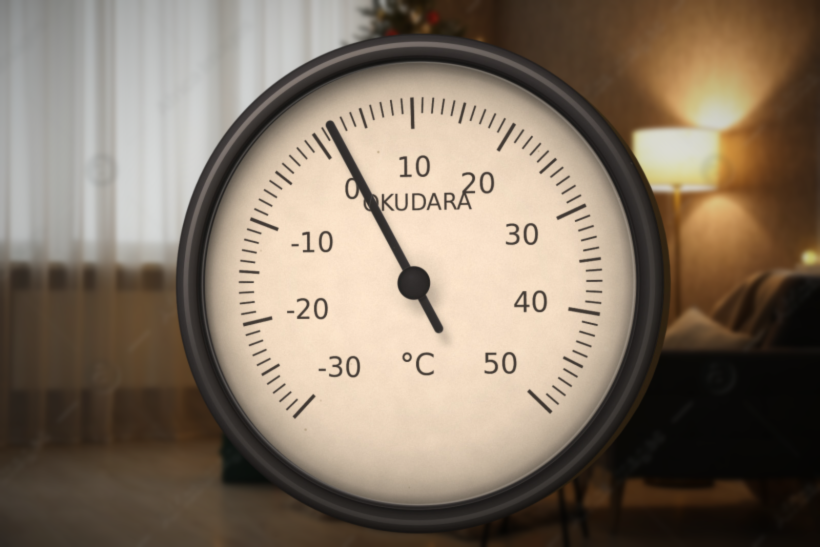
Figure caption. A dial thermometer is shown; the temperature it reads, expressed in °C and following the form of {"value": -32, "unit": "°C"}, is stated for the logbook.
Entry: {"value": 2, "unit": "°C"}
